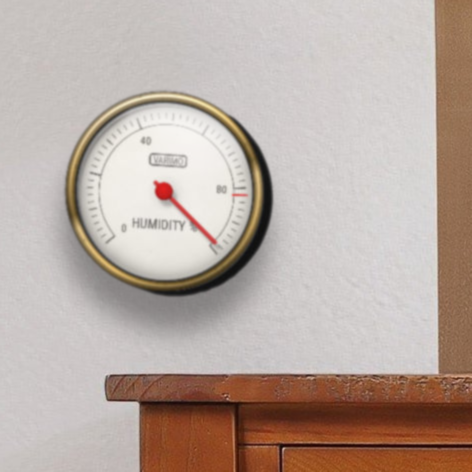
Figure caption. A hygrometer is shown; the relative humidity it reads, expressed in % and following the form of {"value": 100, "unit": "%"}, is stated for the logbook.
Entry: {"value": 98, "unit": "%"}
